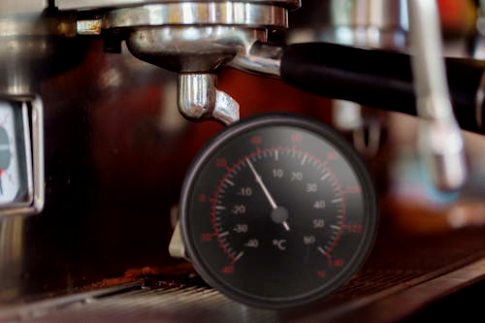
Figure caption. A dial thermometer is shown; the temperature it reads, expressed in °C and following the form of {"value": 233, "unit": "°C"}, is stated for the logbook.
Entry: {"value": 0, "unit": "°C"}
